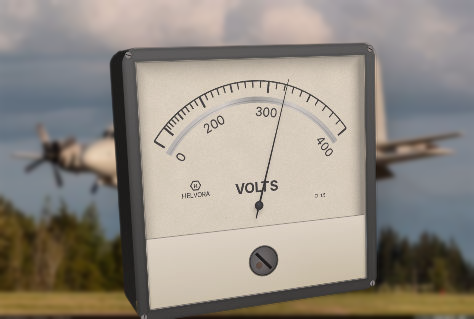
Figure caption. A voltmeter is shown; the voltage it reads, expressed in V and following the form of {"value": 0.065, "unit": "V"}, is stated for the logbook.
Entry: {"value": 320, "unit": "V"}
